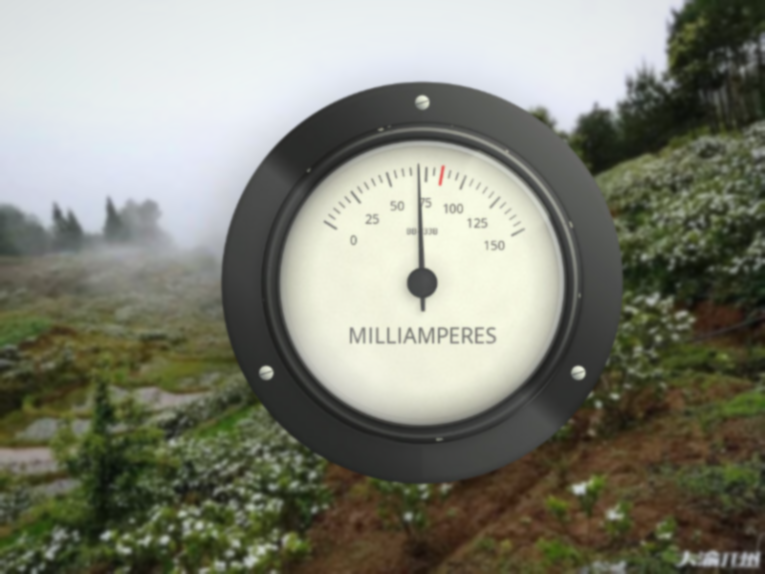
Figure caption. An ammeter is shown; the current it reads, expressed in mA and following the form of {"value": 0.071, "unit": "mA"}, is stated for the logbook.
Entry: {"value": 70, "unit": "mA"}
